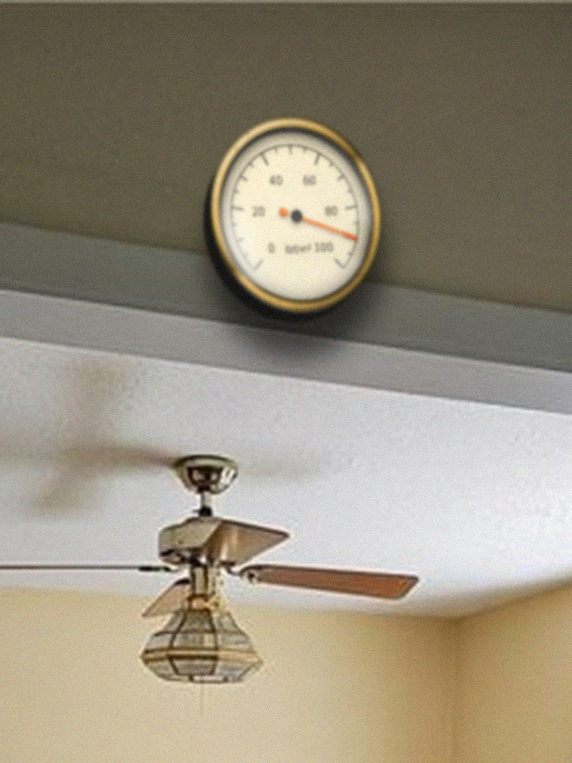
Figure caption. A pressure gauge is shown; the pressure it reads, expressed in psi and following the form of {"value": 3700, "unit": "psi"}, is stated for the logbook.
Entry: {"value": 90, "unit": "psi"}
